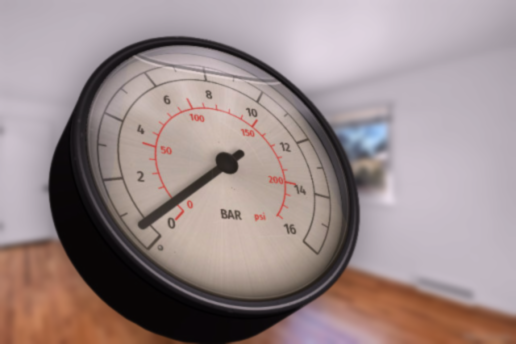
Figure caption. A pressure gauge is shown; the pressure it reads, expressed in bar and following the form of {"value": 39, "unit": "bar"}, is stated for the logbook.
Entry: {"value": 0.5, "unit": "bar"}
